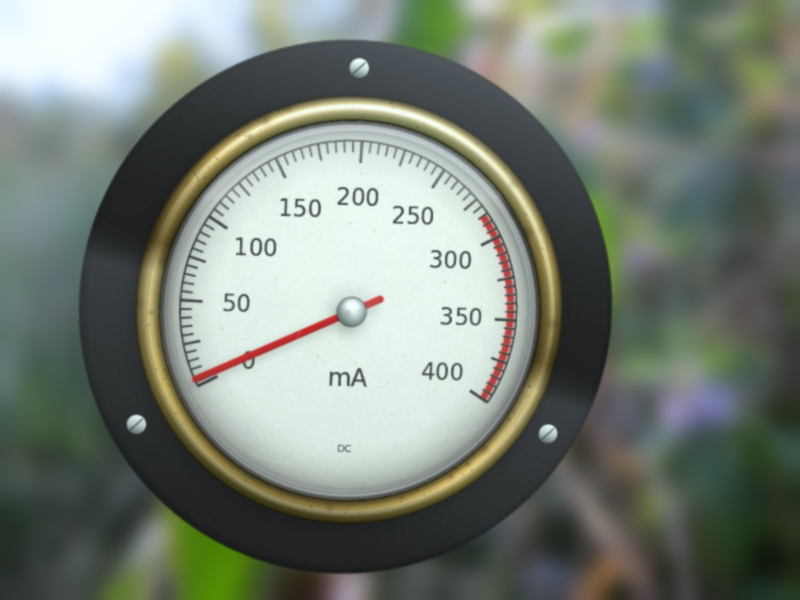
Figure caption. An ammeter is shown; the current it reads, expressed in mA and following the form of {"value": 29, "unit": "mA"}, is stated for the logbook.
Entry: {"value": 5, "unit": "mA"}
